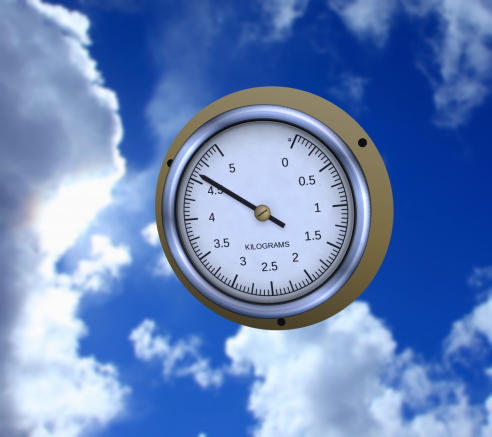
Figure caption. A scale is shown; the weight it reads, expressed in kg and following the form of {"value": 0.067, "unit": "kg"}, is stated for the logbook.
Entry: {"value": 4.6, "unit": "kg"}
